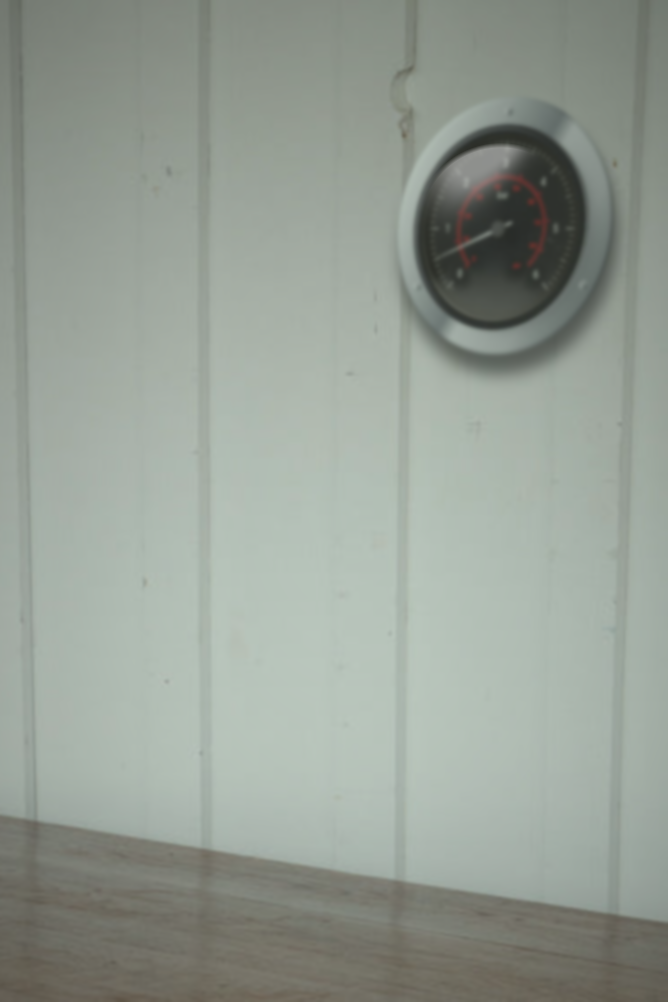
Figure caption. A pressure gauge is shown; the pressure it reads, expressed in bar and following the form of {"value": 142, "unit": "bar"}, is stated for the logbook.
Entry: {"value": 0.5, "unit": "bar"}
